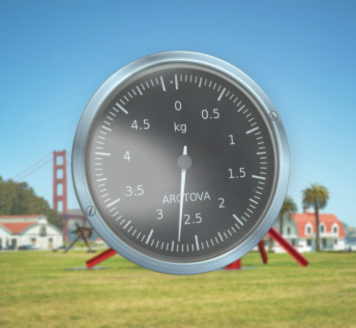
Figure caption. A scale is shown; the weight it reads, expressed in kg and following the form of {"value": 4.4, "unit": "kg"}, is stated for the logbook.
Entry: {"value": 2.7, "unit": "kg"}
